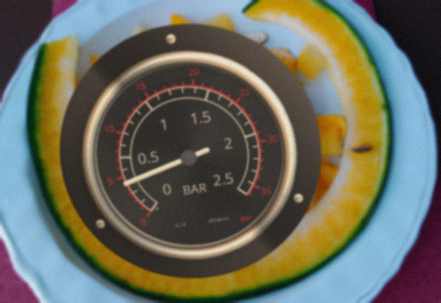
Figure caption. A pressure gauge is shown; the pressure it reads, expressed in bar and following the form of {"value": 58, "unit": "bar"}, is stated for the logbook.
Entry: {"value": 0.3, "unit": "bar"}
